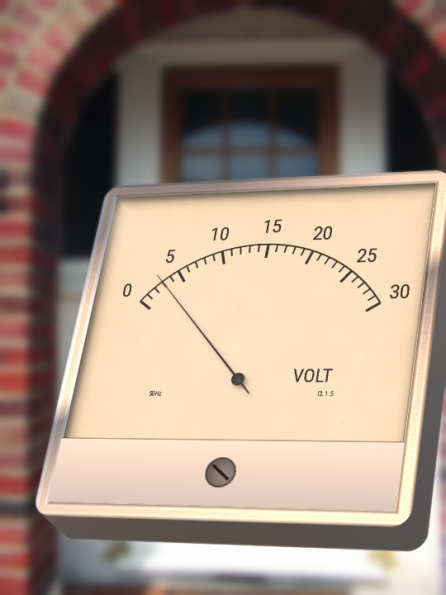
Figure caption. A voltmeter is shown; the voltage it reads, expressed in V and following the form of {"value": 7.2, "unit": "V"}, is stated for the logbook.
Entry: {"value": 3, "unit": "V"}
